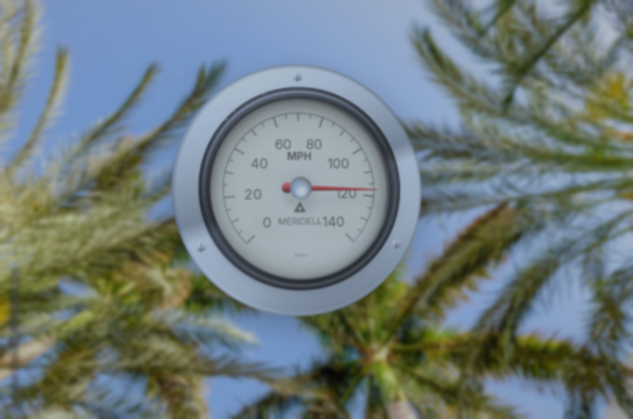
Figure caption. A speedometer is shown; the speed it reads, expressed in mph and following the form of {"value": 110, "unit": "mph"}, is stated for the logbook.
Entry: {"value": 117.5, "unit": "mph"}
